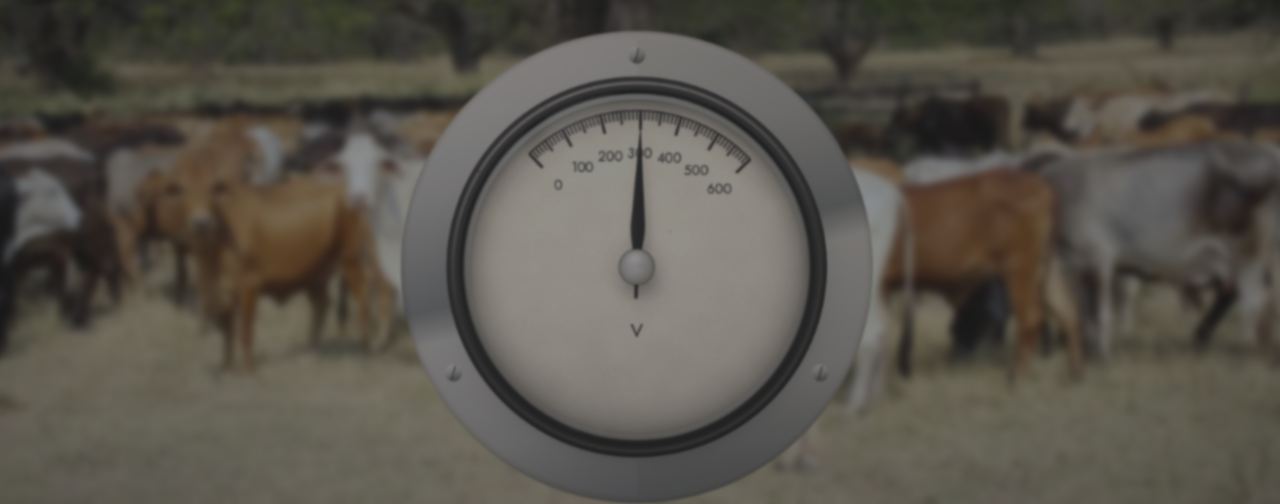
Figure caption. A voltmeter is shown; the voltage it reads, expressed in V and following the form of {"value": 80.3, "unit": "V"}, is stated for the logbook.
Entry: {"value": 300, "unit": "V"}
